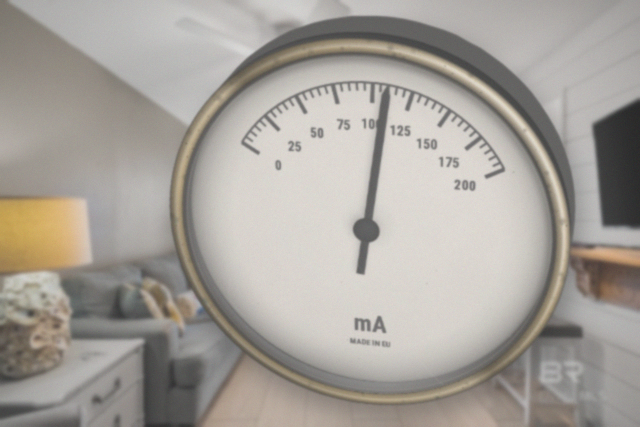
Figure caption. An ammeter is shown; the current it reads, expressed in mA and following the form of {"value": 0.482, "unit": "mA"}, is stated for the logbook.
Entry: {"value": 110, "unit": "mA"}
